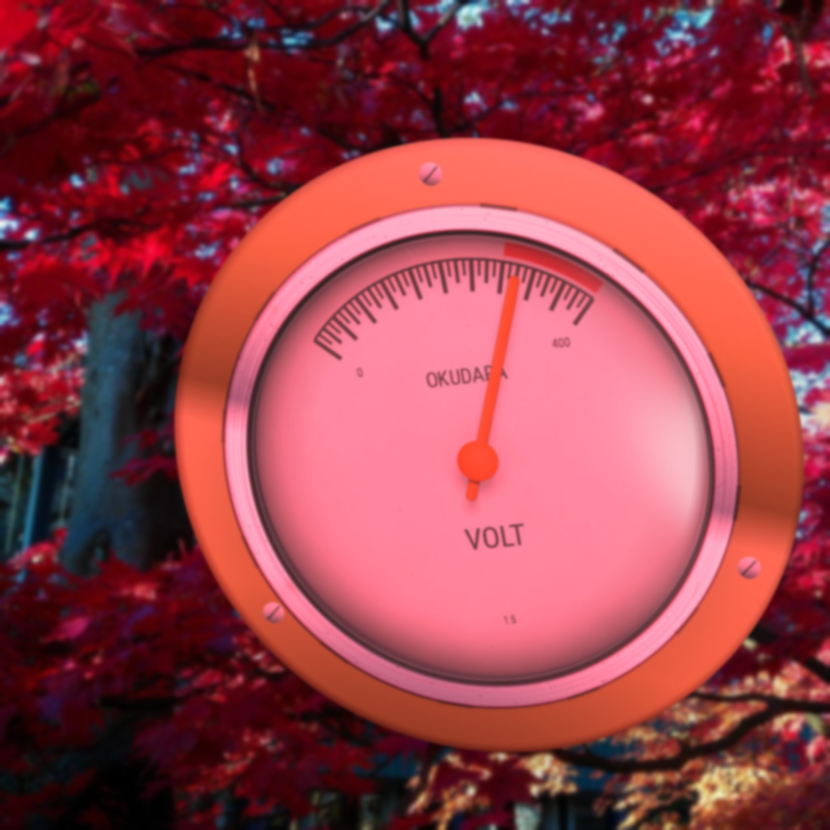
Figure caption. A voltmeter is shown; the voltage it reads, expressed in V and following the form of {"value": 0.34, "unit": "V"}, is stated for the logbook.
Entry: {"value": 300, "unit": "V"}
